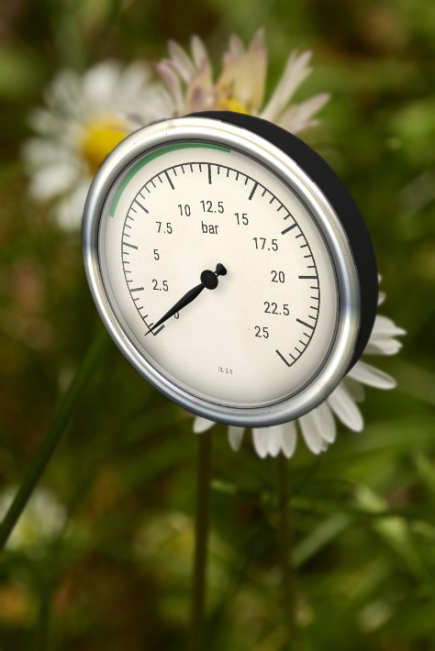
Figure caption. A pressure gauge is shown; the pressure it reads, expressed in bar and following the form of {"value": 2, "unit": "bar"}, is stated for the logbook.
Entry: {"value": 0.25, "unit": "bar"}
